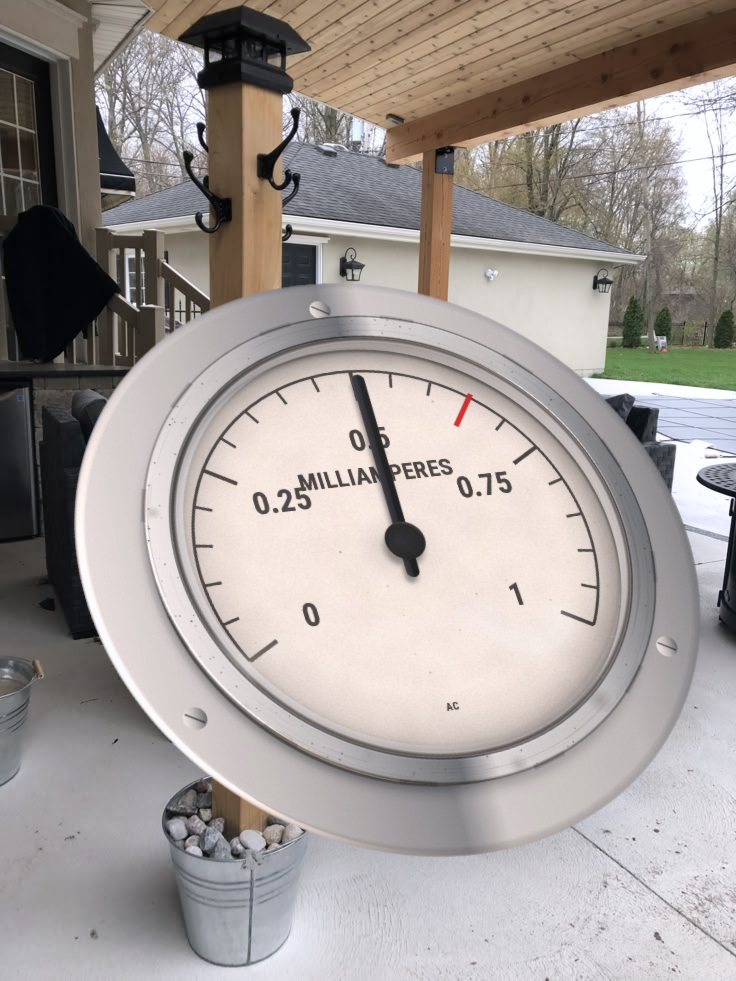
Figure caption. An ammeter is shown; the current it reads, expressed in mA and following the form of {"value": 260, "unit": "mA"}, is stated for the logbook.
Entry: {"value": 0.5, "unit": "mA"}
